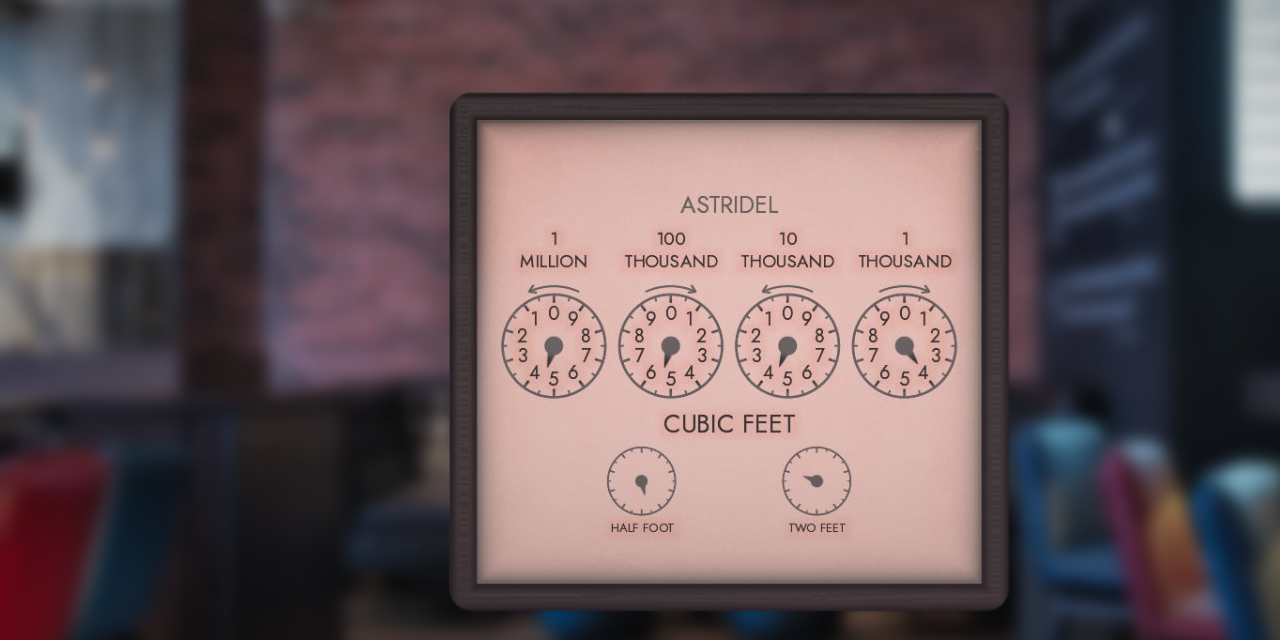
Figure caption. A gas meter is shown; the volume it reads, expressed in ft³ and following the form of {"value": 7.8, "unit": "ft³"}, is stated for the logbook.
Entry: {"value": 454400, "unit": "ft³"}
